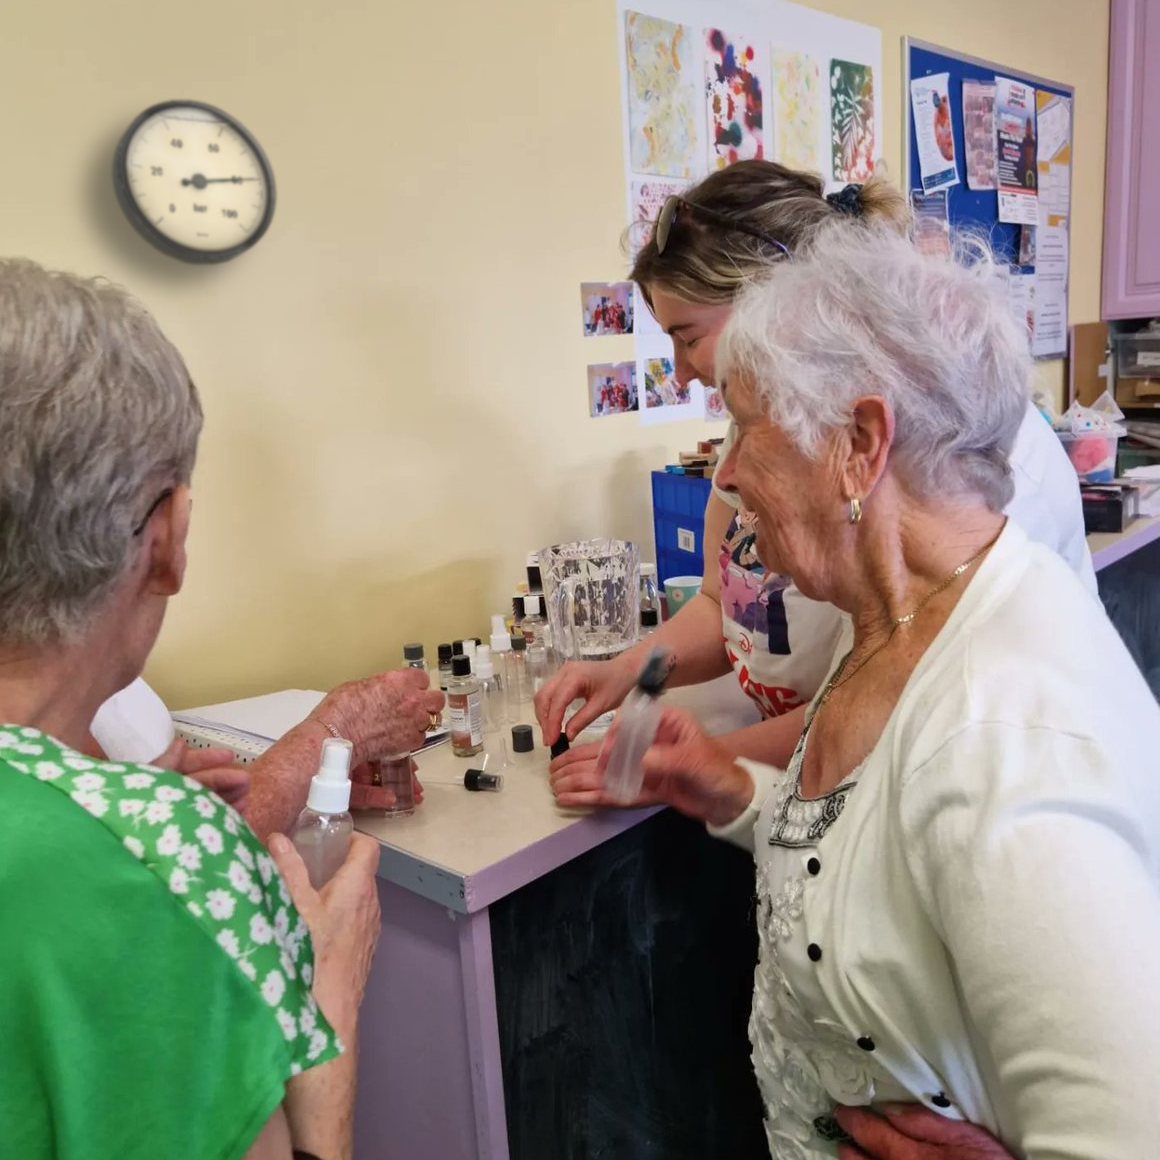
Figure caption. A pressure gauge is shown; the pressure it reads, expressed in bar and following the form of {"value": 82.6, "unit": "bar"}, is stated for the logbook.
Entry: {"value": 80, "unit": "bar"}
